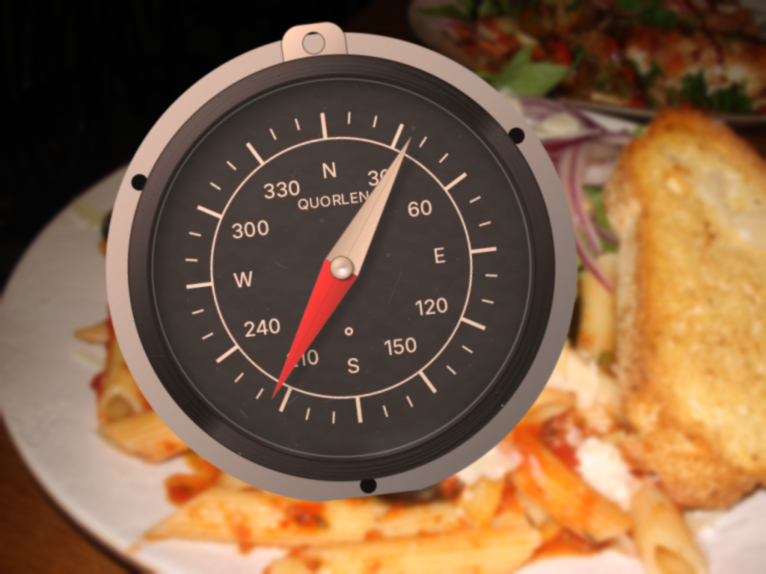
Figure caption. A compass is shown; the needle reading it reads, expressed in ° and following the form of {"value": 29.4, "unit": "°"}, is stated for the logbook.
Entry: {"value": 215, "unit": "°"}
